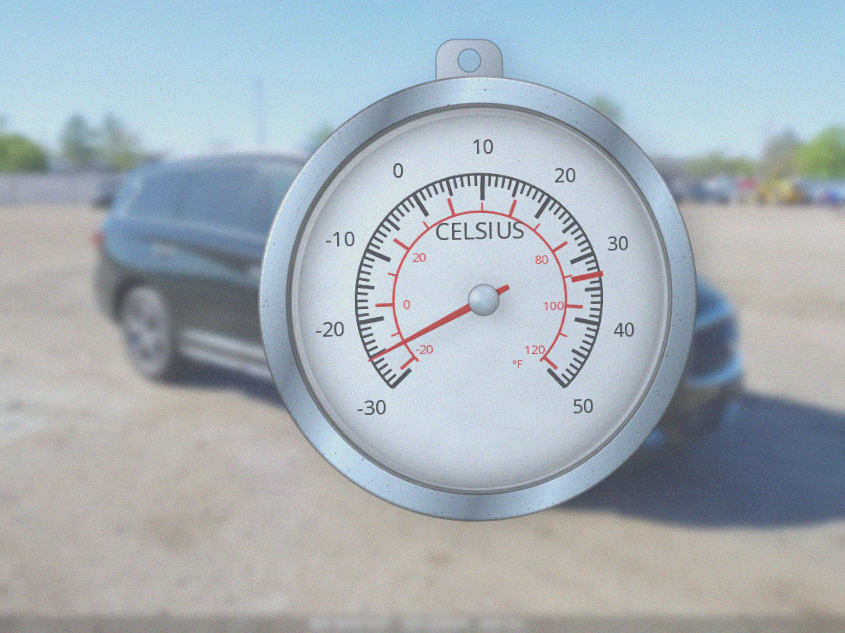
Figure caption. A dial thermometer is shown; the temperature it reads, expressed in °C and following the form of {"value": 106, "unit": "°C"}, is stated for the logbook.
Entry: {"value": -25, "unit": "°C"}
